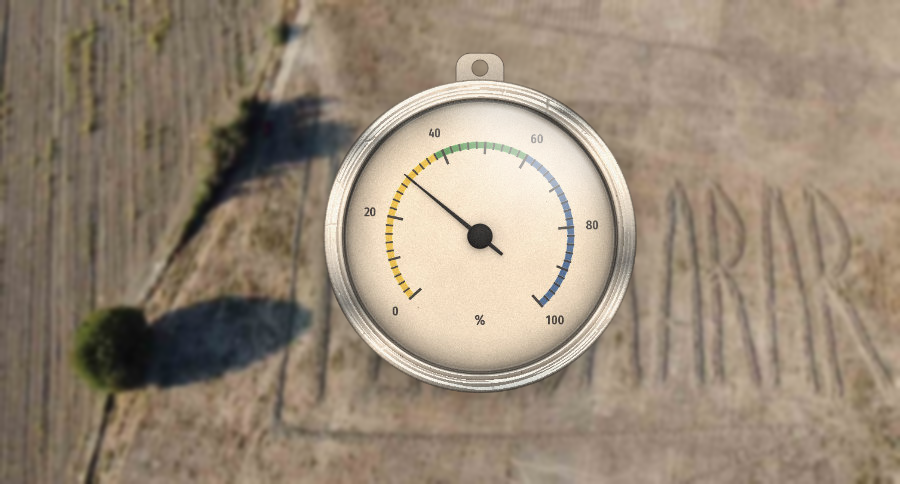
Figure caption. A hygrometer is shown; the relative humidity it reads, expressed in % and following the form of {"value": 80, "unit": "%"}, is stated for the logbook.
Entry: {"value": 30, "unit": "%"}
